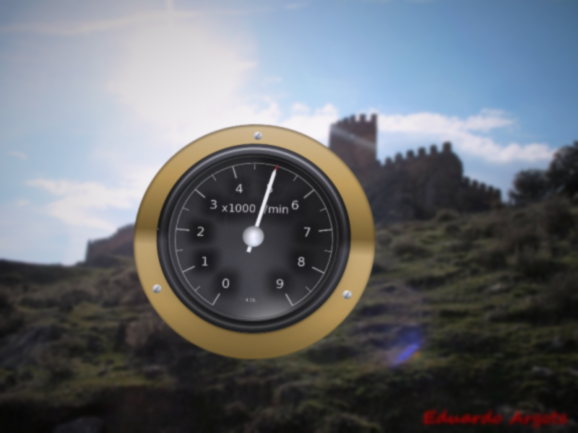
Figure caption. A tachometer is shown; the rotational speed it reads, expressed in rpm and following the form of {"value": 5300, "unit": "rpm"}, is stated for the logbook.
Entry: {"value": 5000, "unit": "rpm"}
